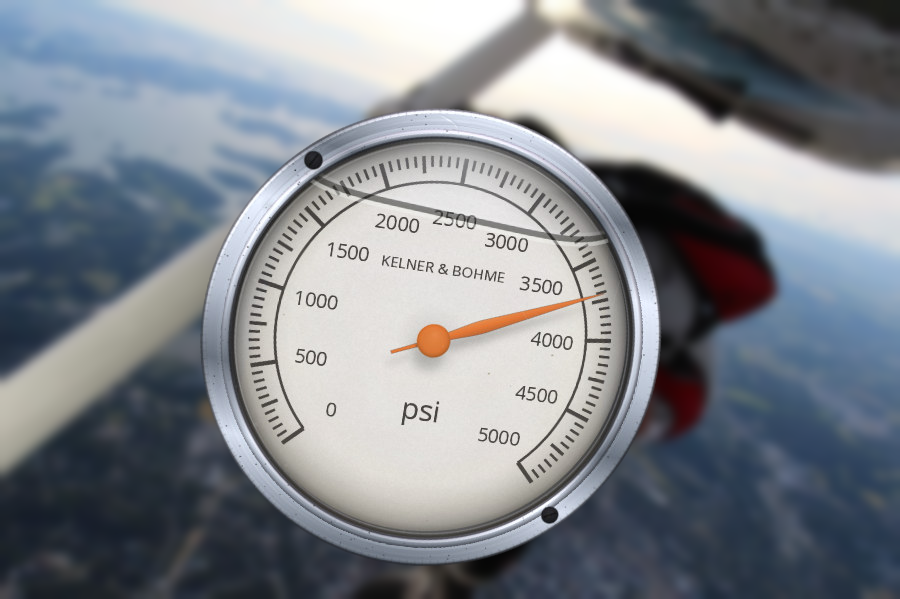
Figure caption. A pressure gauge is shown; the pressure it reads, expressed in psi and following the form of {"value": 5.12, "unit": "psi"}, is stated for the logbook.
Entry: {"value": 3700, "unit": "psi"}
